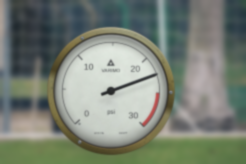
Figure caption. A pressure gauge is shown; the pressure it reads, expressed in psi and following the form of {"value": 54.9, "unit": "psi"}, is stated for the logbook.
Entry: {"value": 22.5, "unit": "psi"}
